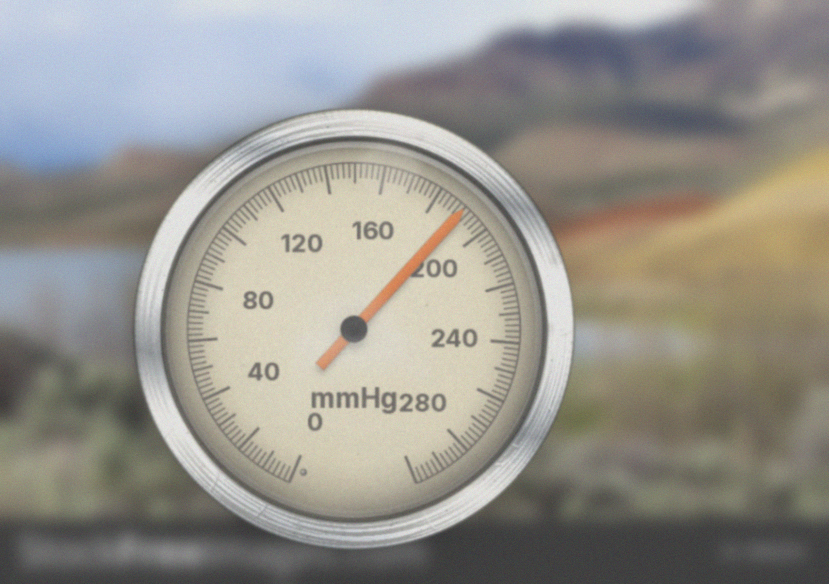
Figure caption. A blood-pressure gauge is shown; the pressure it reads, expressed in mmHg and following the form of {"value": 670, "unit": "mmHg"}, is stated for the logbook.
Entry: {"value": 190, "unit": "mmHg"}
